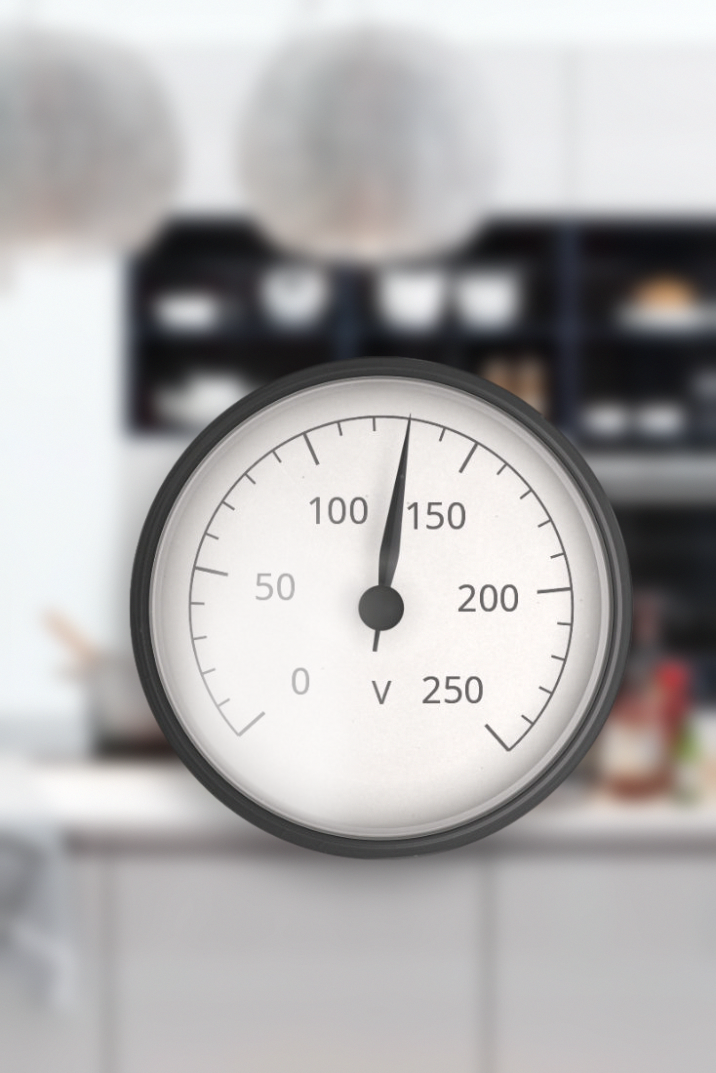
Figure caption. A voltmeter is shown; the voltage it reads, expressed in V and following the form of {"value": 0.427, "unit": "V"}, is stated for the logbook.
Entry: {"value": 130, "unit": "V"}
